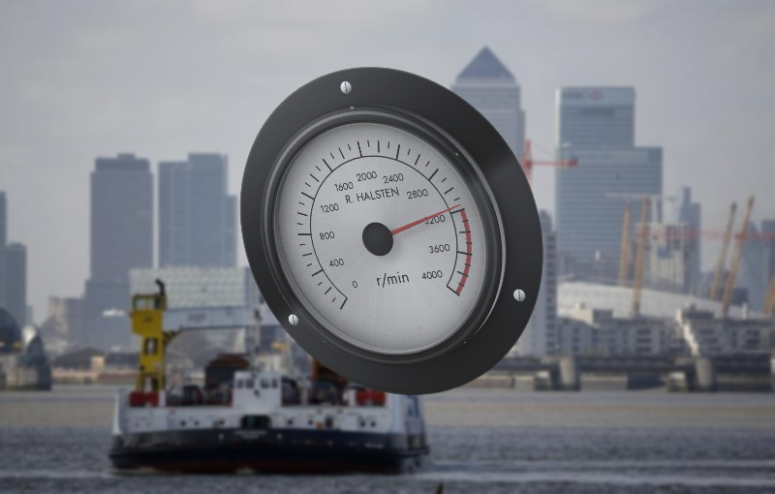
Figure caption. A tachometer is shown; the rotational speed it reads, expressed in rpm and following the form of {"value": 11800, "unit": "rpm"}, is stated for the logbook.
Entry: {"value": 3150, "unit": "rpm"}
